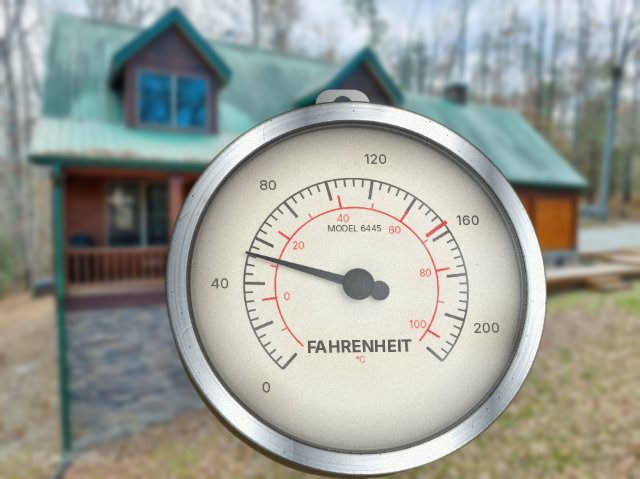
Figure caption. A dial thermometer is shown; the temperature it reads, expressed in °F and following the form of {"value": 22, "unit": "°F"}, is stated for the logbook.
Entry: {"value": 52, "unit": "°F"}
